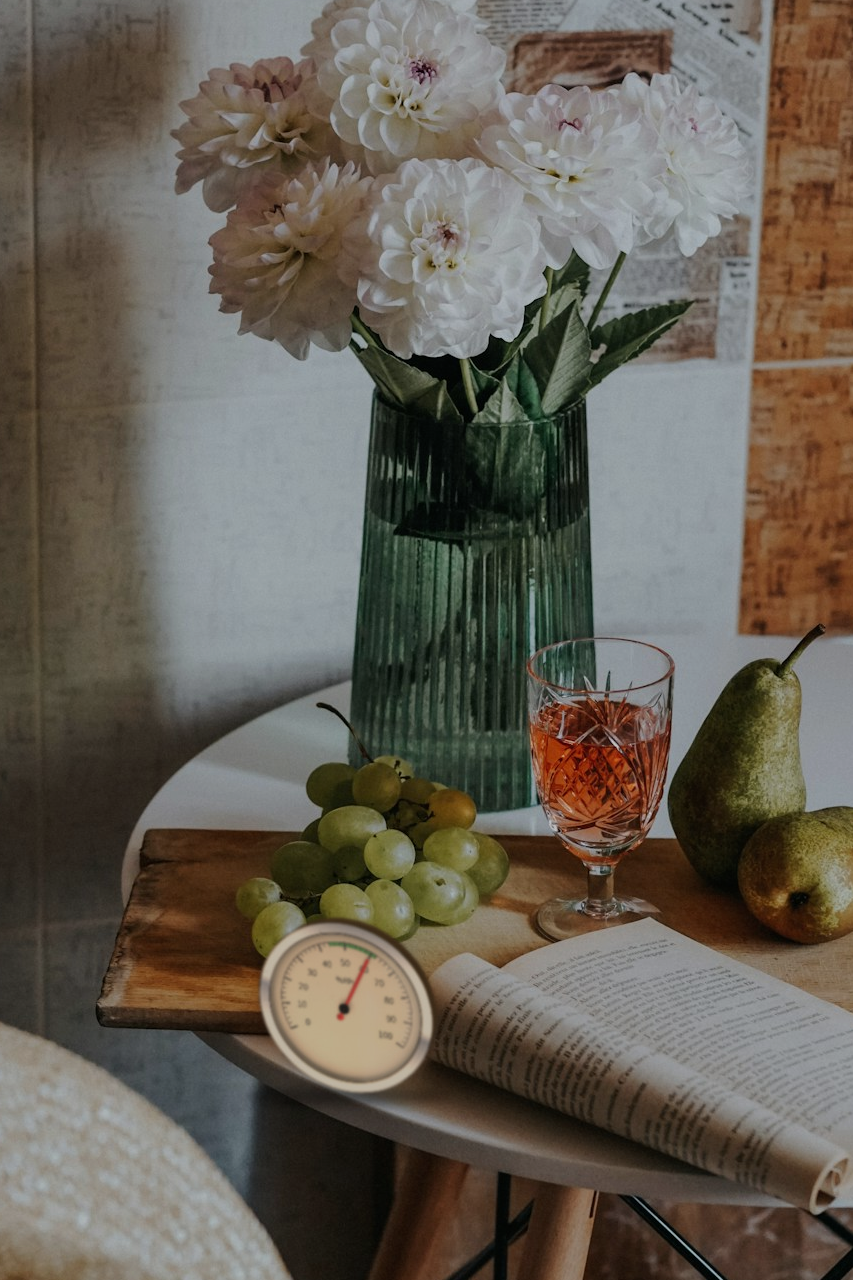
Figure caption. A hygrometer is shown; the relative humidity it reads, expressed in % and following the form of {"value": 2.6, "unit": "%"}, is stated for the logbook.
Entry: {"value": 60, "unit": "%"}
